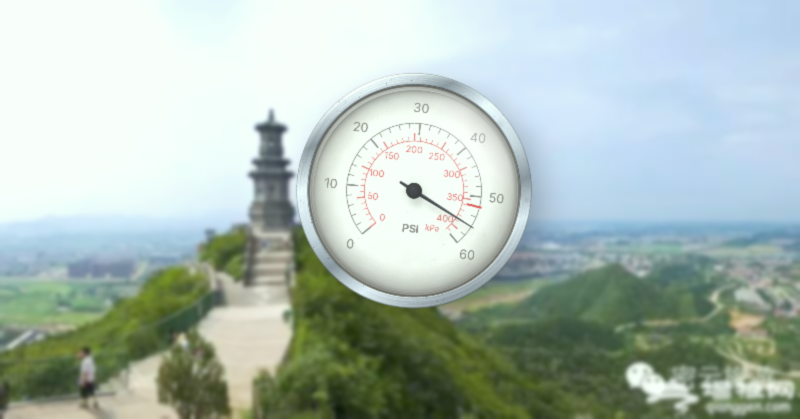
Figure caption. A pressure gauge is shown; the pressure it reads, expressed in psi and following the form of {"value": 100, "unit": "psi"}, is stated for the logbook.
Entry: {"value": 56, "unit": "psi"}
